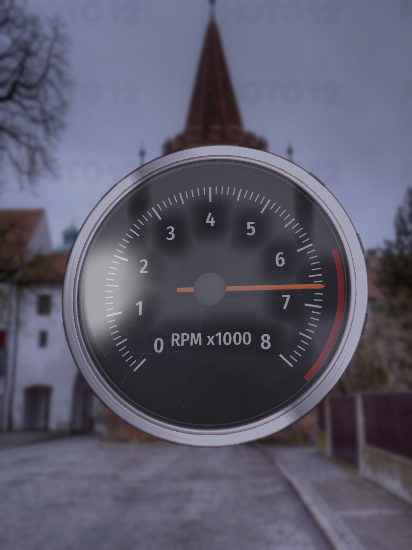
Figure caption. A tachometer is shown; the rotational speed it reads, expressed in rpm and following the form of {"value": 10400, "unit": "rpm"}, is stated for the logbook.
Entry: {"value": 6700, "unit": "rpm"}
